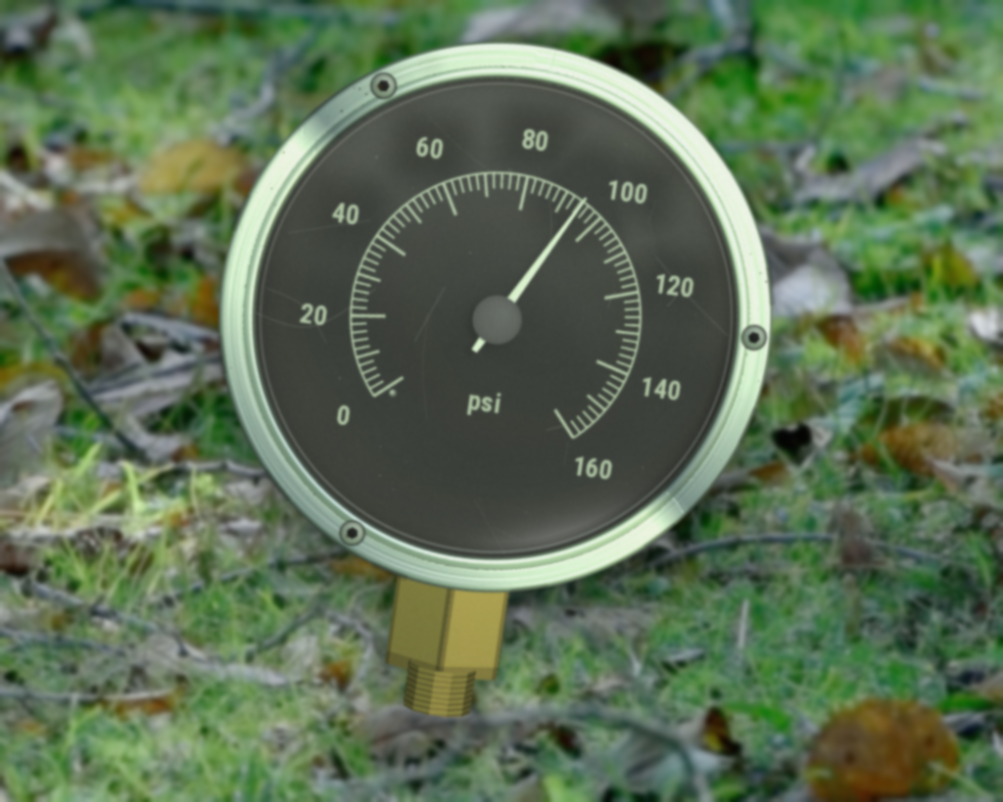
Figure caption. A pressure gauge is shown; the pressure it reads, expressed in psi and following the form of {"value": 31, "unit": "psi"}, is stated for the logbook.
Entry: {"value": 94, "unit": "psi"}
